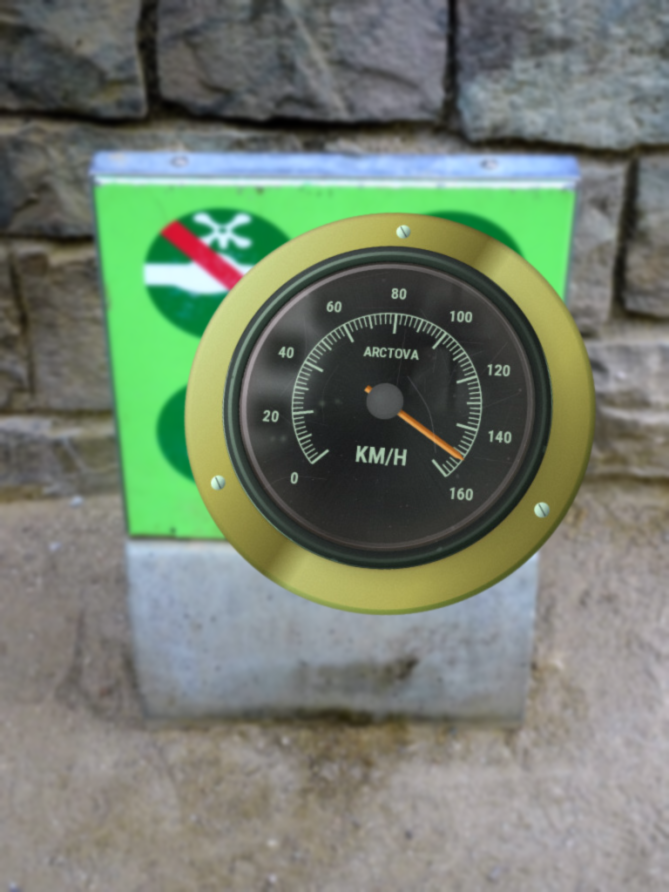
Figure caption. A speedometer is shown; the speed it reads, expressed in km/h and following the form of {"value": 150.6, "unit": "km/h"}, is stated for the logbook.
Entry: {"value": 152, "unit": "km/h"}
